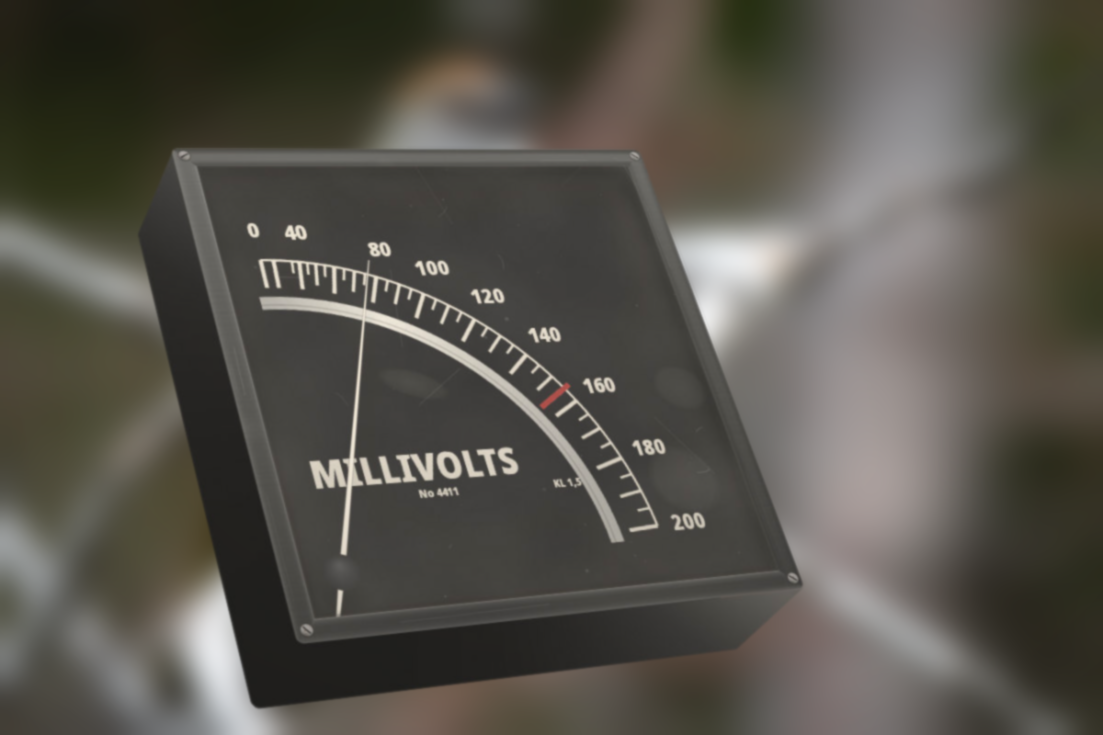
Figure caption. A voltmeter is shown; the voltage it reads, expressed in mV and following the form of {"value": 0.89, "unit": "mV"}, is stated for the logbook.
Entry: {"value": 75, "unit": "mV"}
